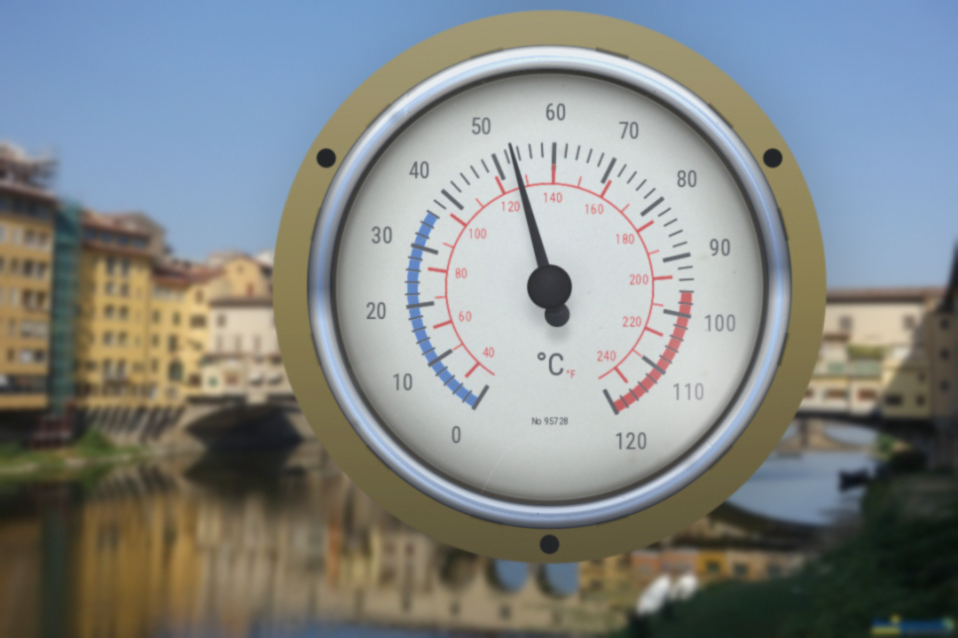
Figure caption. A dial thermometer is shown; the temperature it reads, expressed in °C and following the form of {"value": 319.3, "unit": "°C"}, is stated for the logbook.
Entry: {"value": 53, "unit": "°C"}
